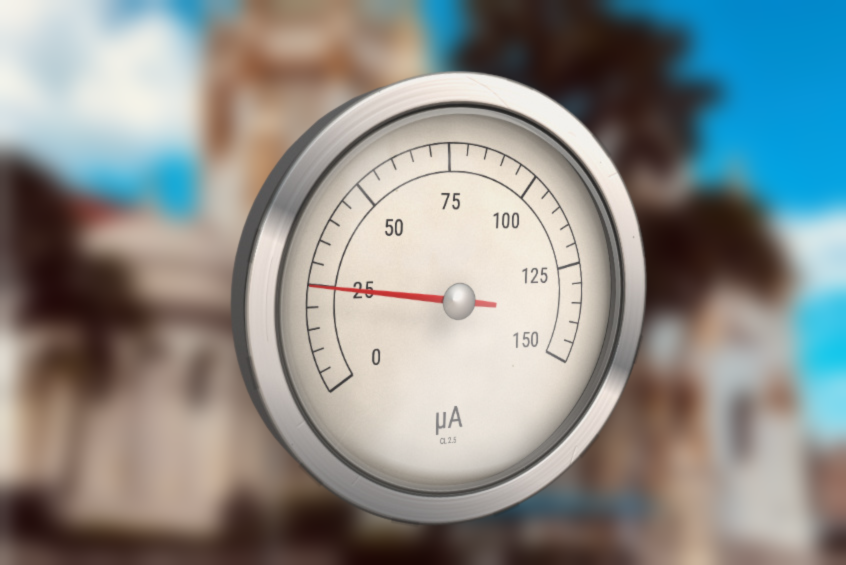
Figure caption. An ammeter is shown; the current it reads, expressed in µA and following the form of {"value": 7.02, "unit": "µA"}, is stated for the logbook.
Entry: {"value": 25, "unit": "µA"}
